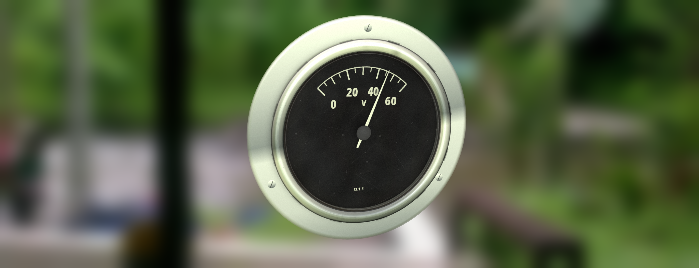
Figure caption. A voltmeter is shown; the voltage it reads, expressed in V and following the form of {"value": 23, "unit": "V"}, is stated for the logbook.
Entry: {"value": 45, "unit": "V"}
